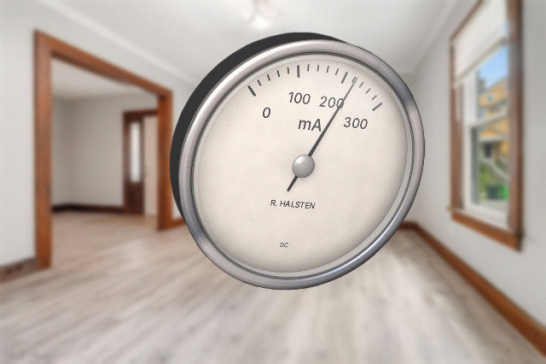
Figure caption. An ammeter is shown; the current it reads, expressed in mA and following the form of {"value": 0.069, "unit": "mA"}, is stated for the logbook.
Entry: {"value": 220, "unit": "mA"}
